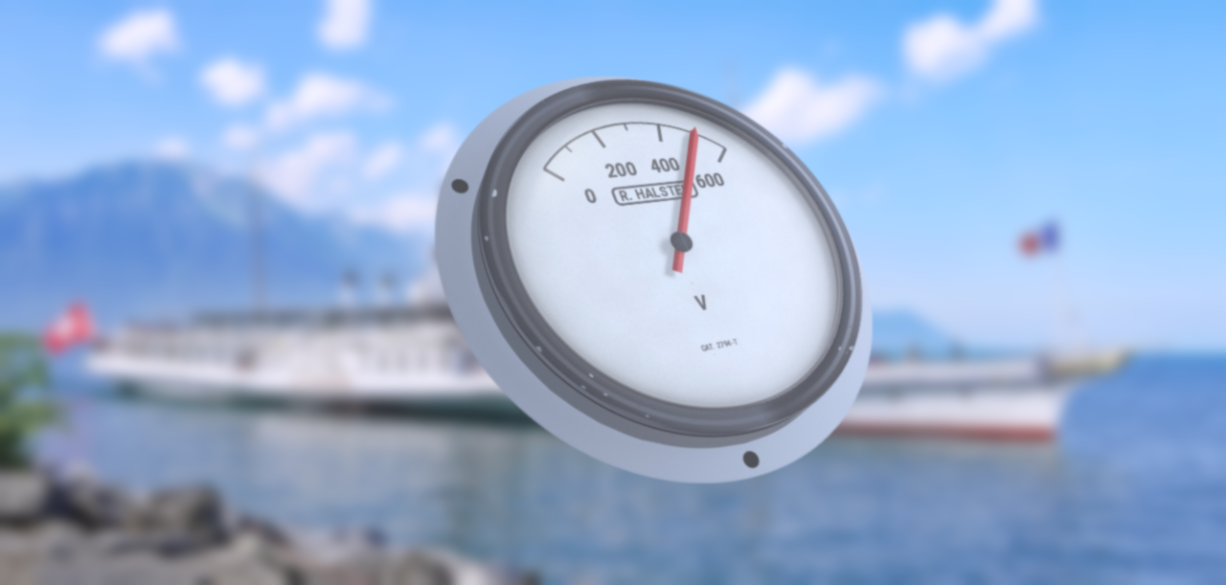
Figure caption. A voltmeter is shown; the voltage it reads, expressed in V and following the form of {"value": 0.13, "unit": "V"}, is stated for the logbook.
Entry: {"value": 500, "unit": "V"}
